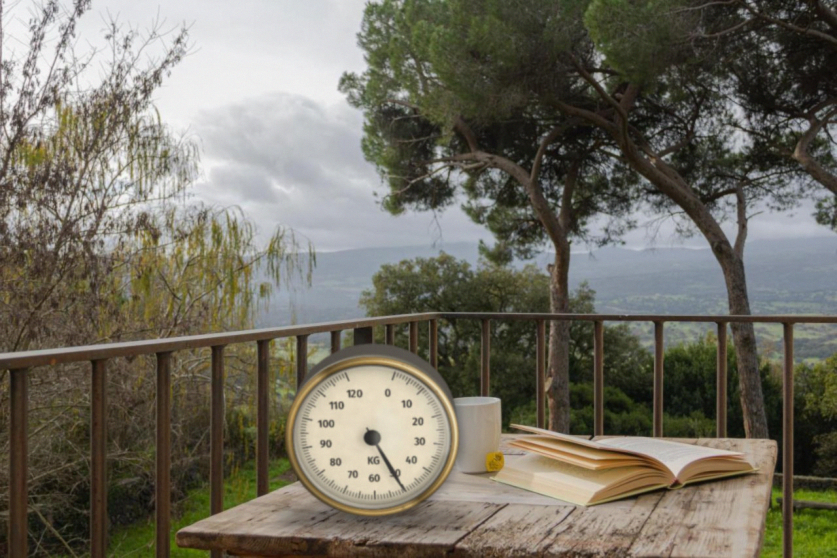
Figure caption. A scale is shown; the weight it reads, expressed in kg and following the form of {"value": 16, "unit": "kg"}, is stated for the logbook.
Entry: {"value": 50, "unit": "kg"}
